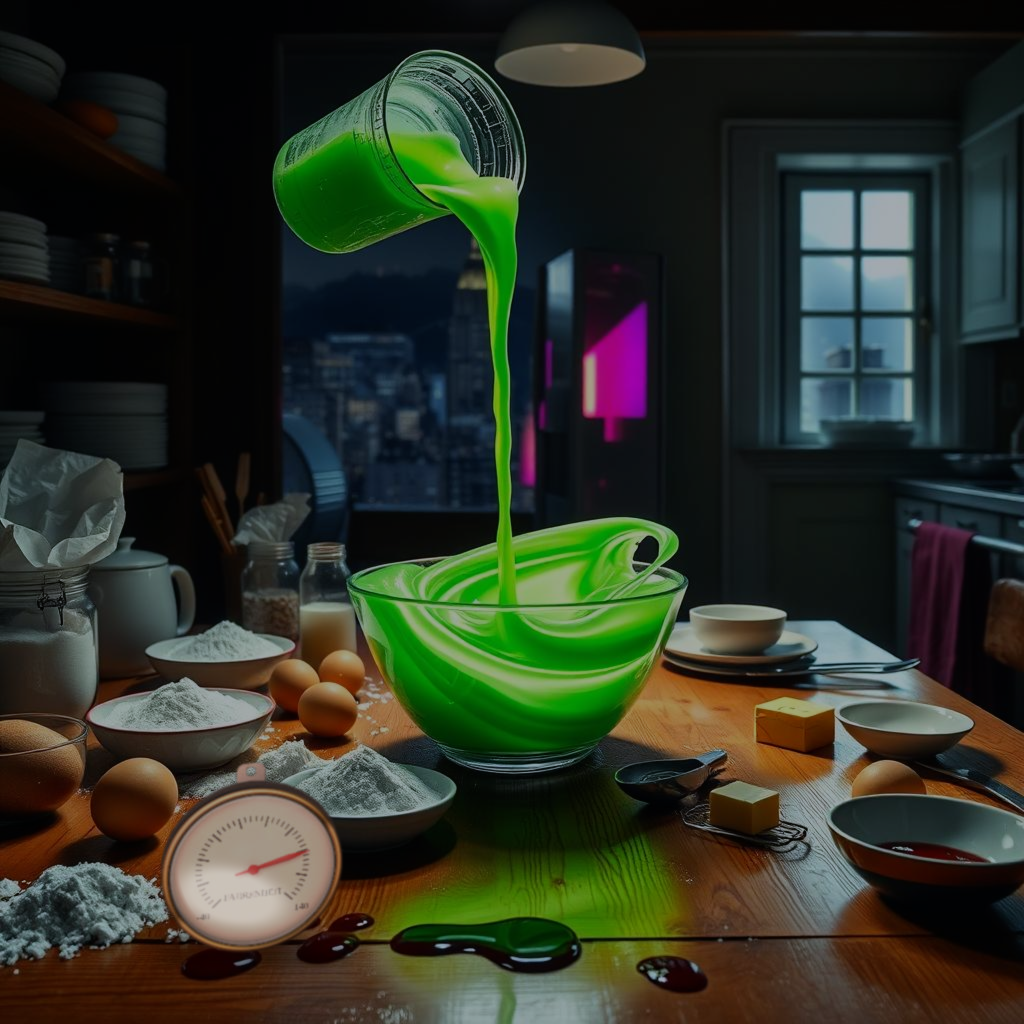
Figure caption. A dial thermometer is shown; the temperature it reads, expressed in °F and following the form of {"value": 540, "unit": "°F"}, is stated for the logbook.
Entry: {"value": 100, "unit": "°F"}
